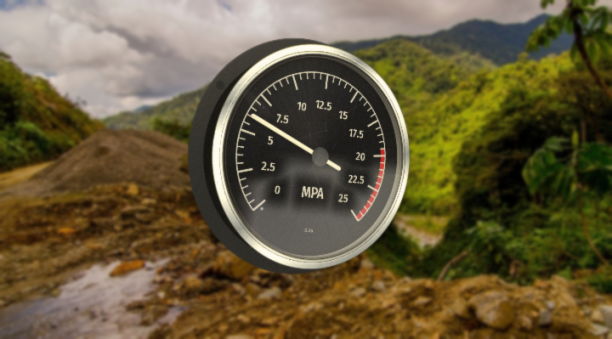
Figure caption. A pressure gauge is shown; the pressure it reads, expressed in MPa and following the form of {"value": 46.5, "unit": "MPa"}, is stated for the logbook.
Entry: {"value": 6, "unit": "MPa"}
